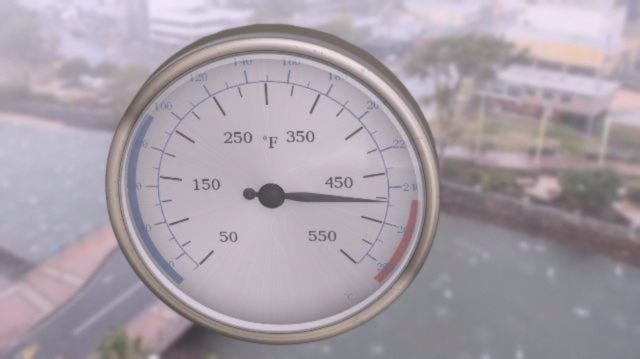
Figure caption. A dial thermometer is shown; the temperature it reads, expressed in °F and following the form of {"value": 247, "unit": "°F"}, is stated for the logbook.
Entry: {"value": 475, "unit": "°F"}
